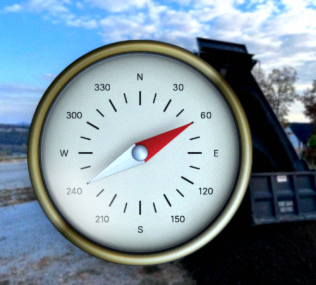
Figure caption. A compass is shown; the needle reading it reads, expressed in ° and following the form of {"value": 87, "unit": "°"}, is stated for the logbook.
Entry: {"value": 60, "unit": "°"}
